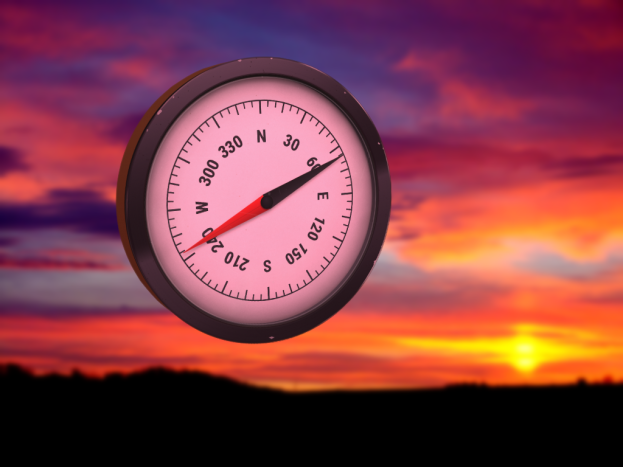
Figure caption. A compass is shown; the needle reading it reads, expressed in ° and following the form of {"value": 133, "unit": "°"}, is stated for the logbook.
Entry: {"value": 245, "unit": "°"}
